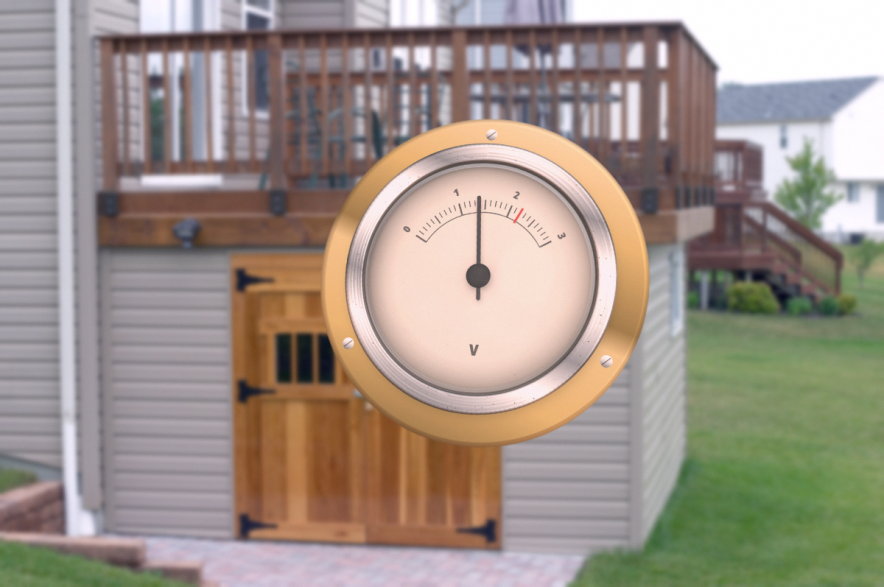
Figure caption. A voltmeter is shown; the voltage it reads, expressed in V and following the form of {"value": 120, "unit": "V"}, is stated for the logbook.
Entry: {"value": 1.4, "unit": "V"}
